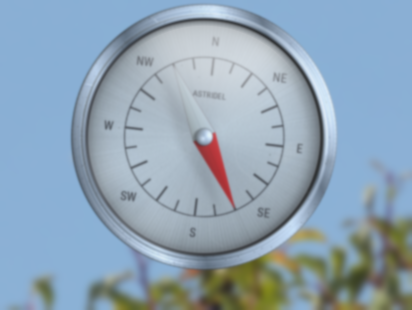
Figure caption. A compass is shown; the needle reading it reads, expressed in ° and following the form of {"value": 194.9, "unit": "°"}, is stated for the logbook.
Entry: {"value": 150, "unit": "°"}
